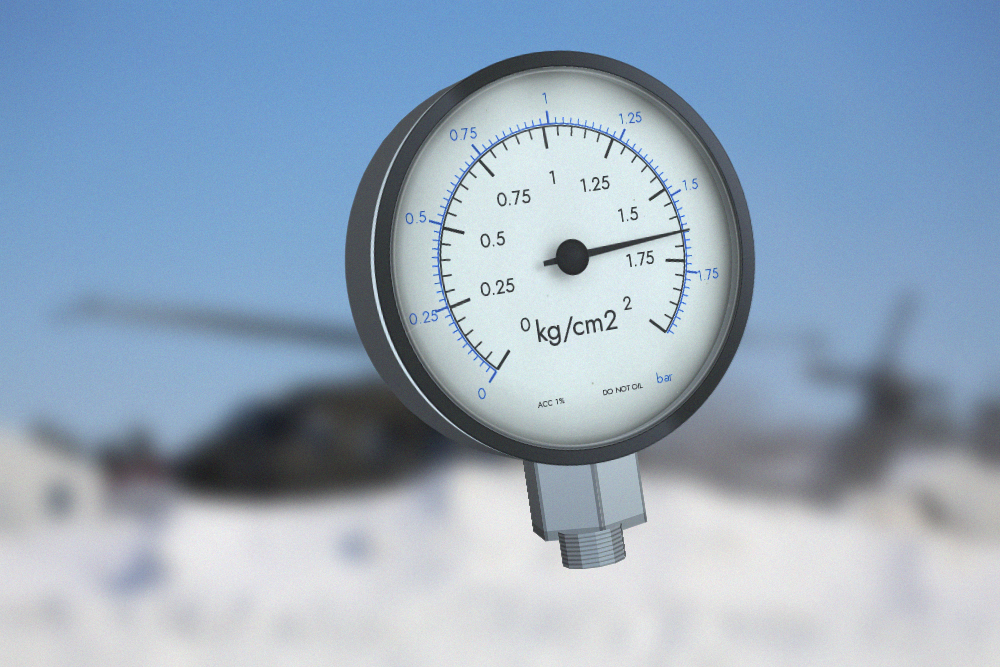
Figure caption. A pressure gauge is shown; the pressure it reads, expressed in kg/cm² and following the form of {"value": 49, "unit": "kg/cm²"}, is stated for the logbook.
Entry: {"value": 1.65, "unit": "kg/cm²"}
